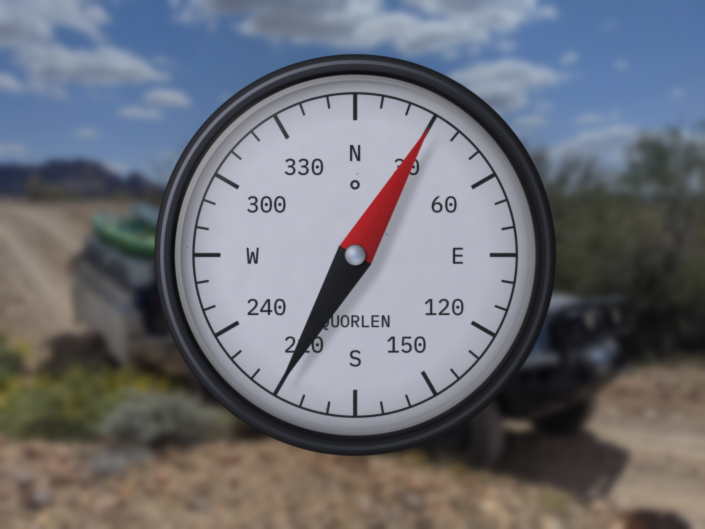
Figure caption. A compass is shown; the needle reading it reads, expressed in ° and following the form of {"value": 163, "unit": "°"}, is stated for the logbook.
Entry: {"value": 30, "unit": "°"}
